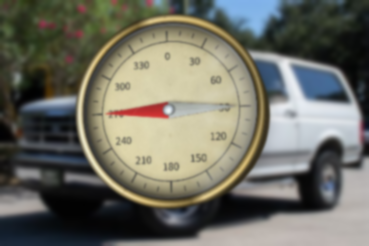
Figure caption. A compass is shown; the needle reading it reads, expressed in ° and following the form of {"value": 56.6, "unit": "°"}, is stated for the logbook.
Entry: {"value": 270, "unit": "°"}
